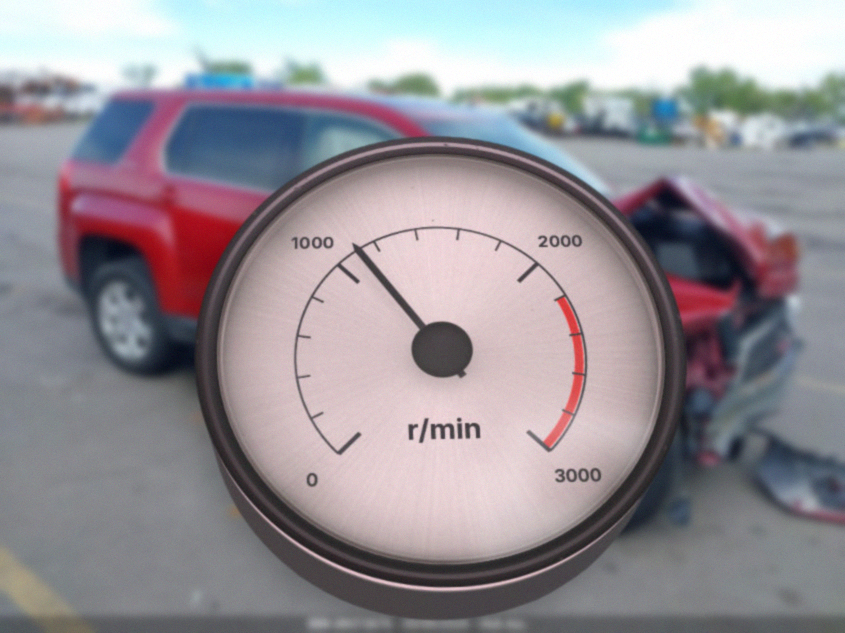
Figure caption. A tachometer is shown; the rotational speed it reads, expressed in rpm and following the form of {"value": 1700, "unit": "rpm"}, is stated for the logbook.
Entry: {"value": 1100, "unit": "rpm"}
